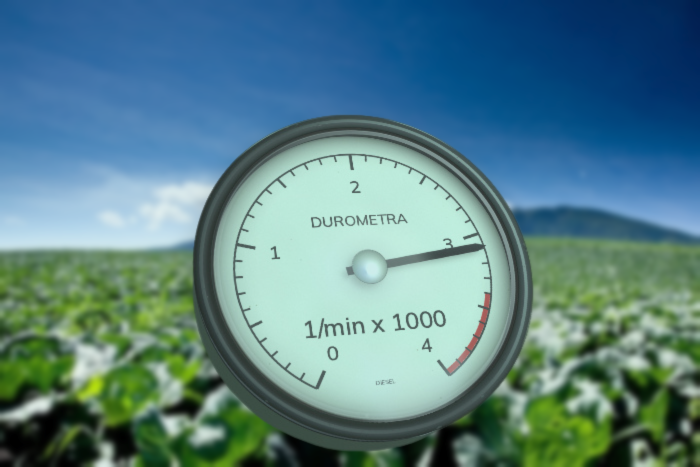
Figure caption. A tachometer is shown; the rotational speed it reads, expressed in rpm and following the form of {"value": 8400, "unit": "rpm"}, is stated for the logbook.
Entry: {"value": 3100, "unit": "rpm"}
